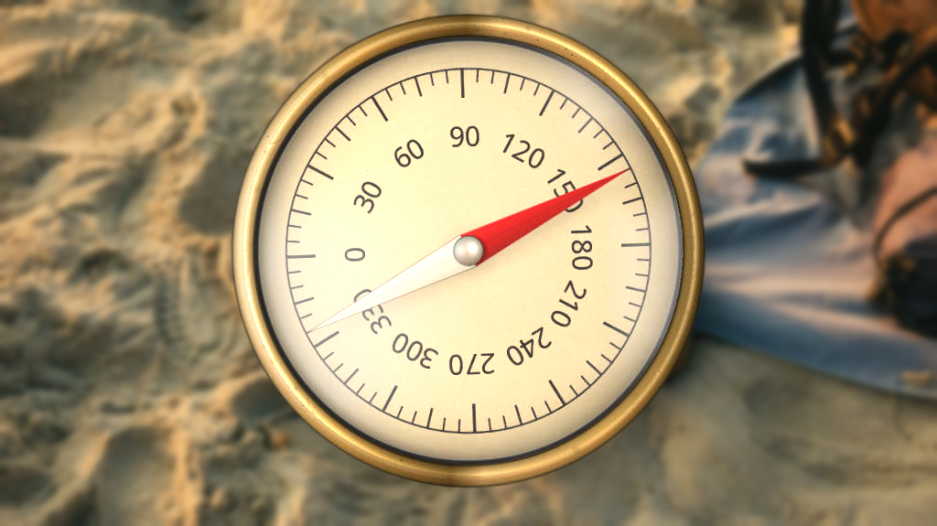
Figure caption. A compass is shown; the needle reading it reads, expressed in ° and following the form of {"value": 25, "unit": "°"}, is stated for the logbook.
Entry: {"value": 155, "unit": "°"}
